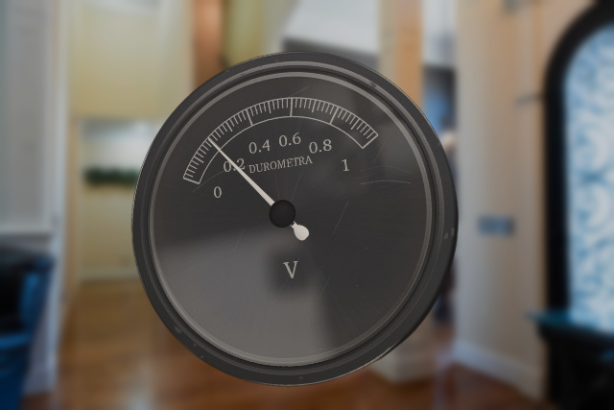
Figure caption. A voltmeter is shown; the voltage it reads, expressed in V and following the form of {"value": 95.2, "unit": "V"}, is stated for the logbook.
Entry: {"value": 0.2, "unit": "V"}
